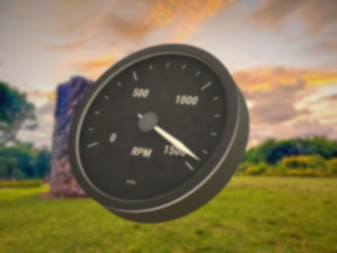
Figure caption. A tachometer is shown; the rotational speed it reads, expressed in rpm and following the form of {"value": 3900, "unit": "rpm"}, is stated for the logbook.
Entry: {"value": 1450, "unit": "rpm"}
